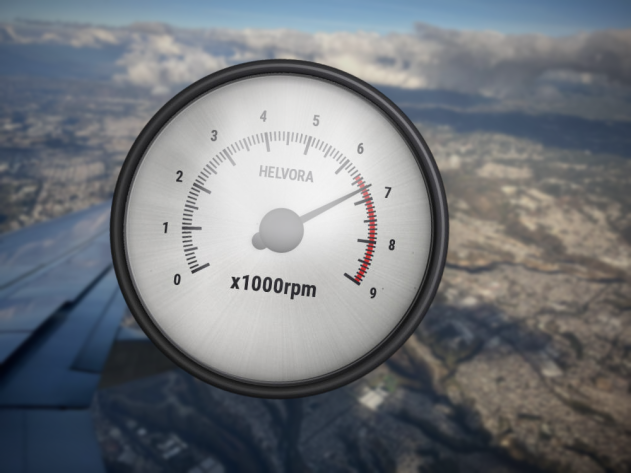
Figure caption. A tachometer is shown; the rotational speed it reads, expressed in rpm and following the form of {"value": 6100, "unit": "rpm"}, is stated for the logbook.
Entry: {"value": 6700, "unit": "rpm"}
